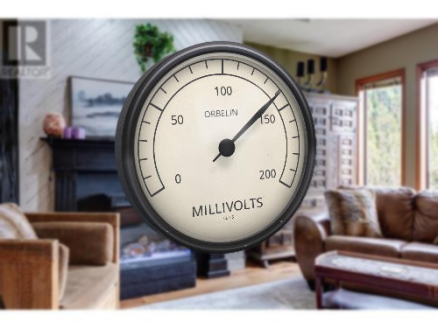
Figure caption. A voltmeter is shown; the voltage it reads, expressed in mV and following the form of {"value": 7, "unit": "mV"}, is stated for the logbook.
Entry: {"value": 140, "unit": "mV"}
